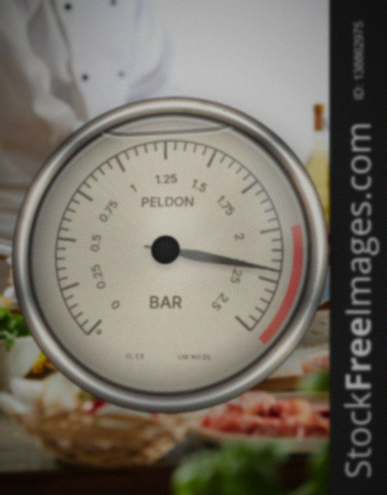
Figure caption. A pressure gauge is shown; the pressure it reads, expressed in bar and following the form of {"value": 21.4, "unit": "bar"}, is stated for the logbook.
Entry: {"value": 2.2, "unit": "bar"}
